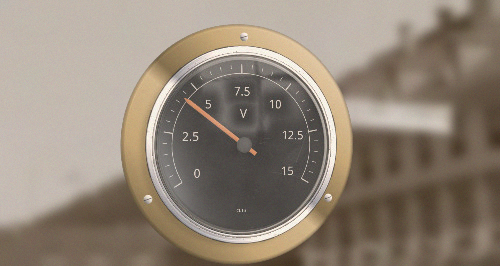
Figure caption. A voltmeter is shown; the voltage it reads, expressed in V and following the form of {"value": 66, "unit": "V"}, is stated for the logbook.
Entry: {"value": 4.25, "unit": "V"}
